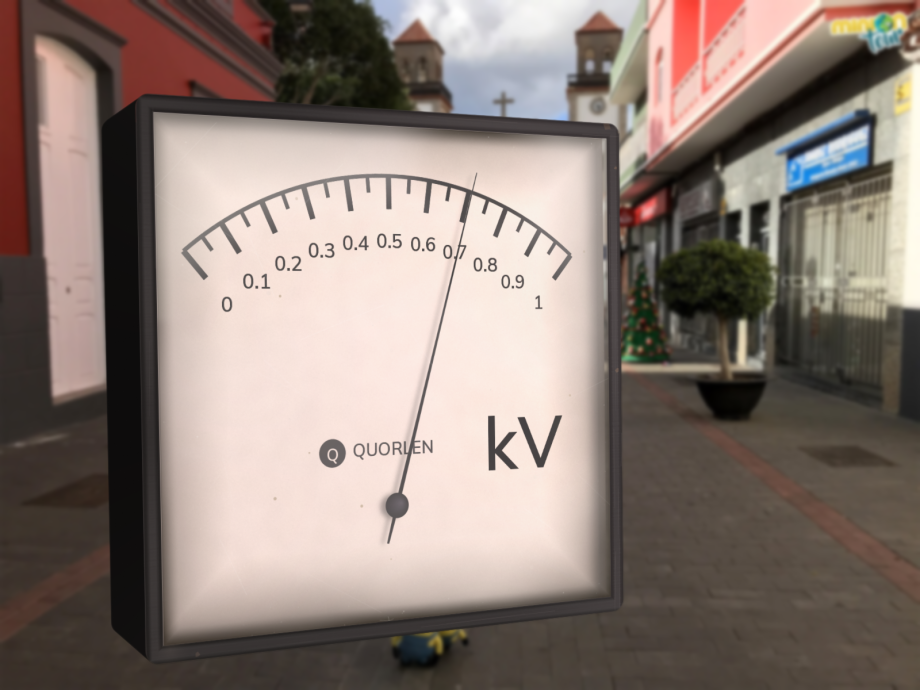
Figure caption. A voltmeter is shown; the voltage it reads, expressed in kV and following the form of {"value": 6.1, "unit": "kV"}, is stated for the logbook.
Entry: {"value": 0.7, "unit": "kV"}
